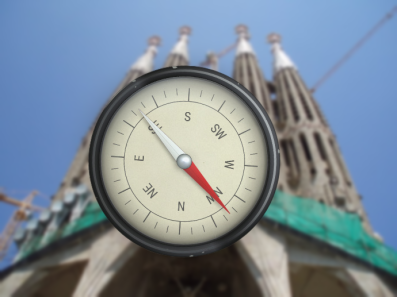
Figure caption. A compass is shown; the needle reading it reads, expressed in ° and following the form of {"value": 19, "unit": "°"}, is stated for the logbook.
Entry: {"value": 315, "unit": "°"}
